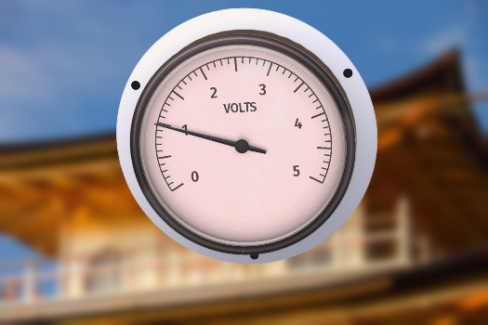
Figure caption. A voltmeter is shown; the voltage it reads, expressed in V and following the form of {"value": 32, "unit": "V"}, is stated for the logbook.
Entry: {"value": 1, "unit": "V"}
